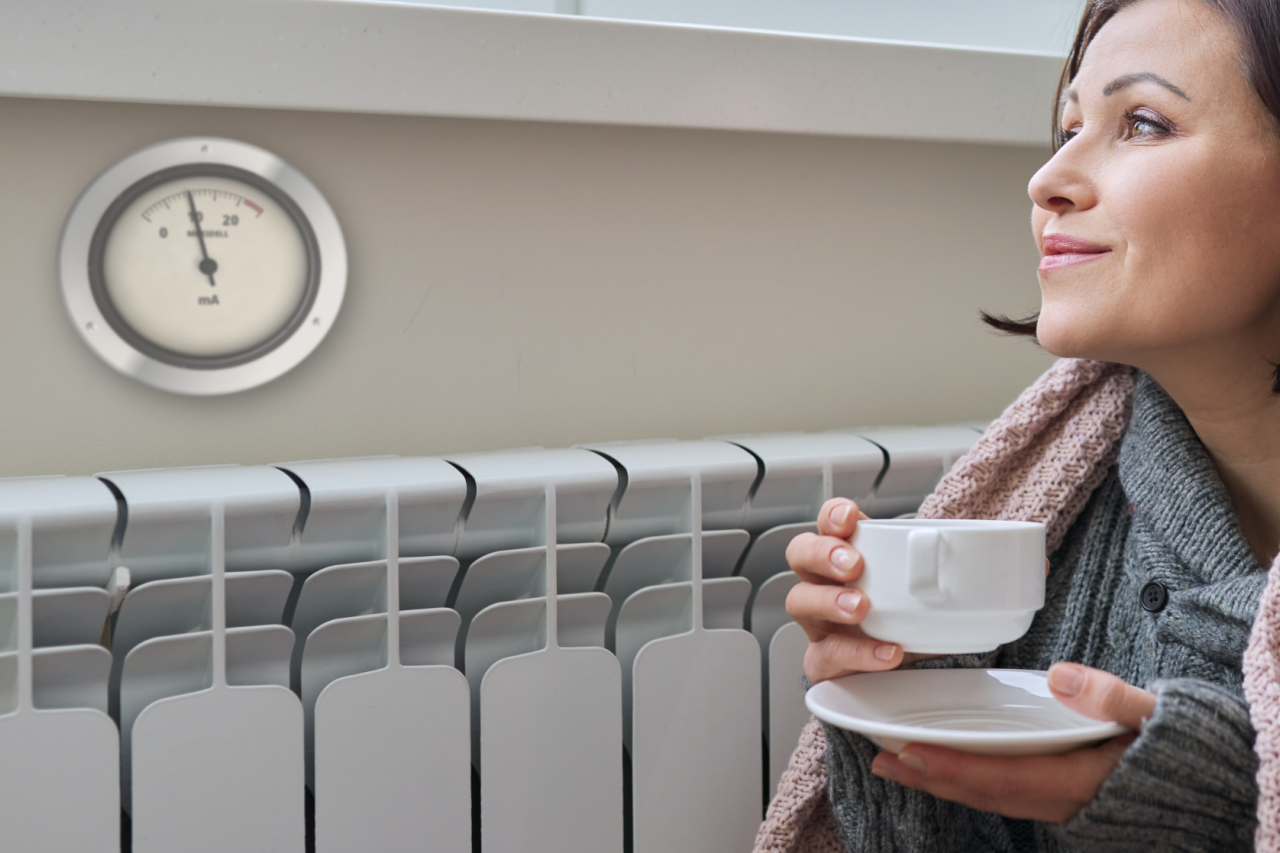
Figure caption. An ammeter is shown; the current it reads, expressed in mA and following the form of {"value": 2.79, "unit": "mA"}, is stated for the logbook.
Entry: {"value": 10, "unit": "mA"}
